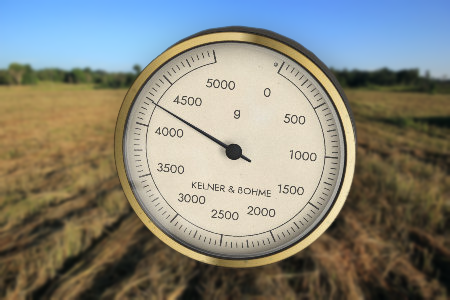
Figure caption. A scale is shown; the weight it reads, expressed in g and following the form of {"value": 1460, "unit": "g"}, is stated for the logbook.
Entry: {"value": 4250, "unit": "g"}
